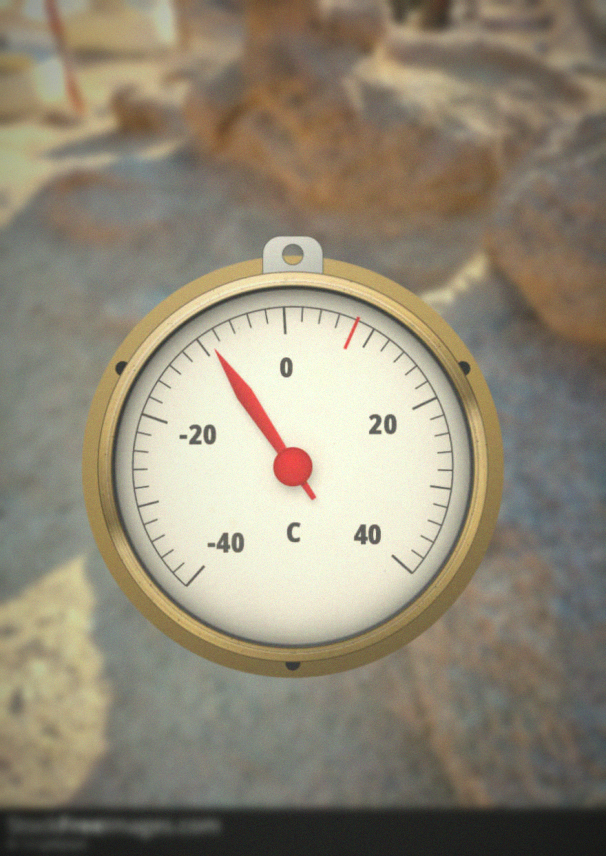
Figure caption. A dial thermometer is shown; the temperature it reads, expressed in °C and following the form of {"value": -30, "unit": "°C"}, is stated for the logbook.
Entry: {"value": -9, "unit": "°C"}
